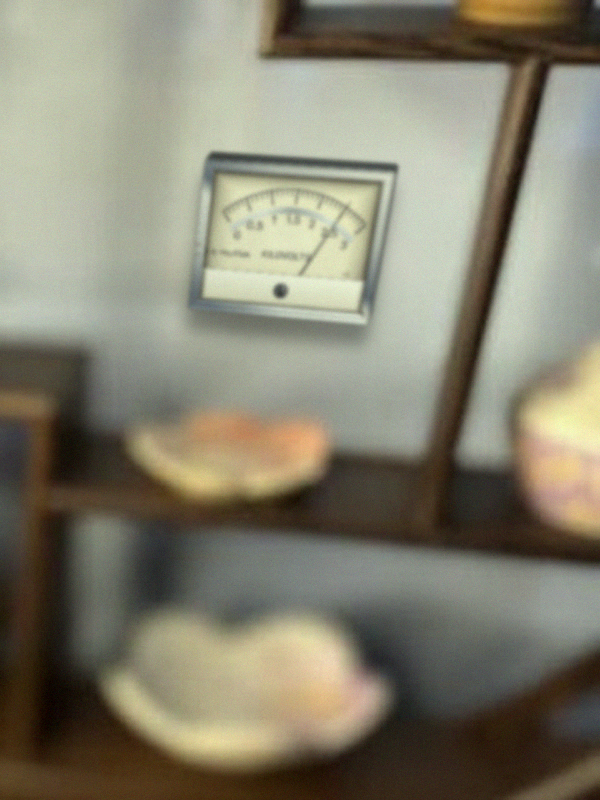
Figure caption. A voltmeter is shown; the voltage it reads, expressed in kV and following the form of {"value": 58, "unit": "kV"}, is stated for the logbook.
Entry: {"value": 2.5, "unit": "kV"}
